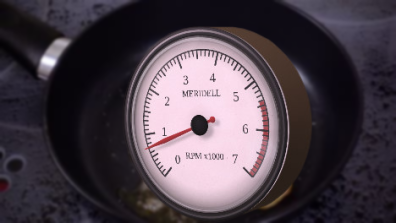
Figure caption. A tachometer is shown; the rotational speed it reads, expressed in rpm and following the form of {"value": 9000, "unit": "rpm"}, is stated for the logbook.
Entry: {"value": 700, "unit": "rpm"}
